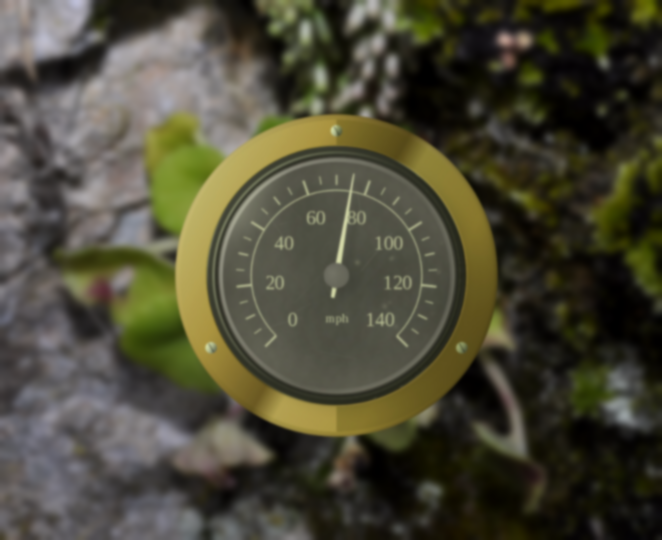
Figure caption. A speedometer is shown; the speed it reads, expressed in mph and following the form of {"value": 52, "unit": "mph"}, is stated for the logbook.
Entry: {"value": 75, "unit": "mph"}
